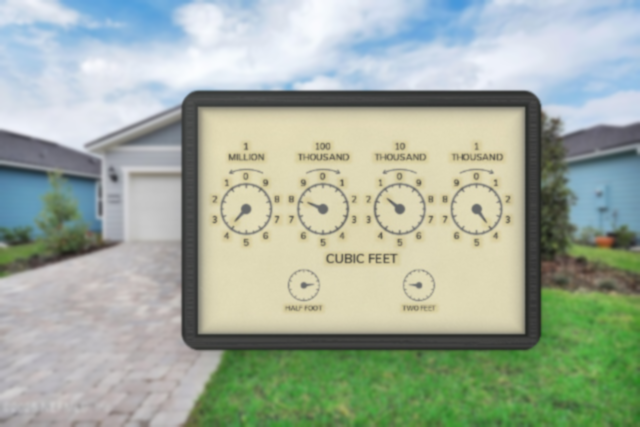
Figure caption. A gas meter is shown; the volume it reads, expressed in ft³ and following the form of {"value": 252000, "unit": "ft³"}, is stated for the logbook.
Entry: {"value": 381400, "unit": "ft³"}
